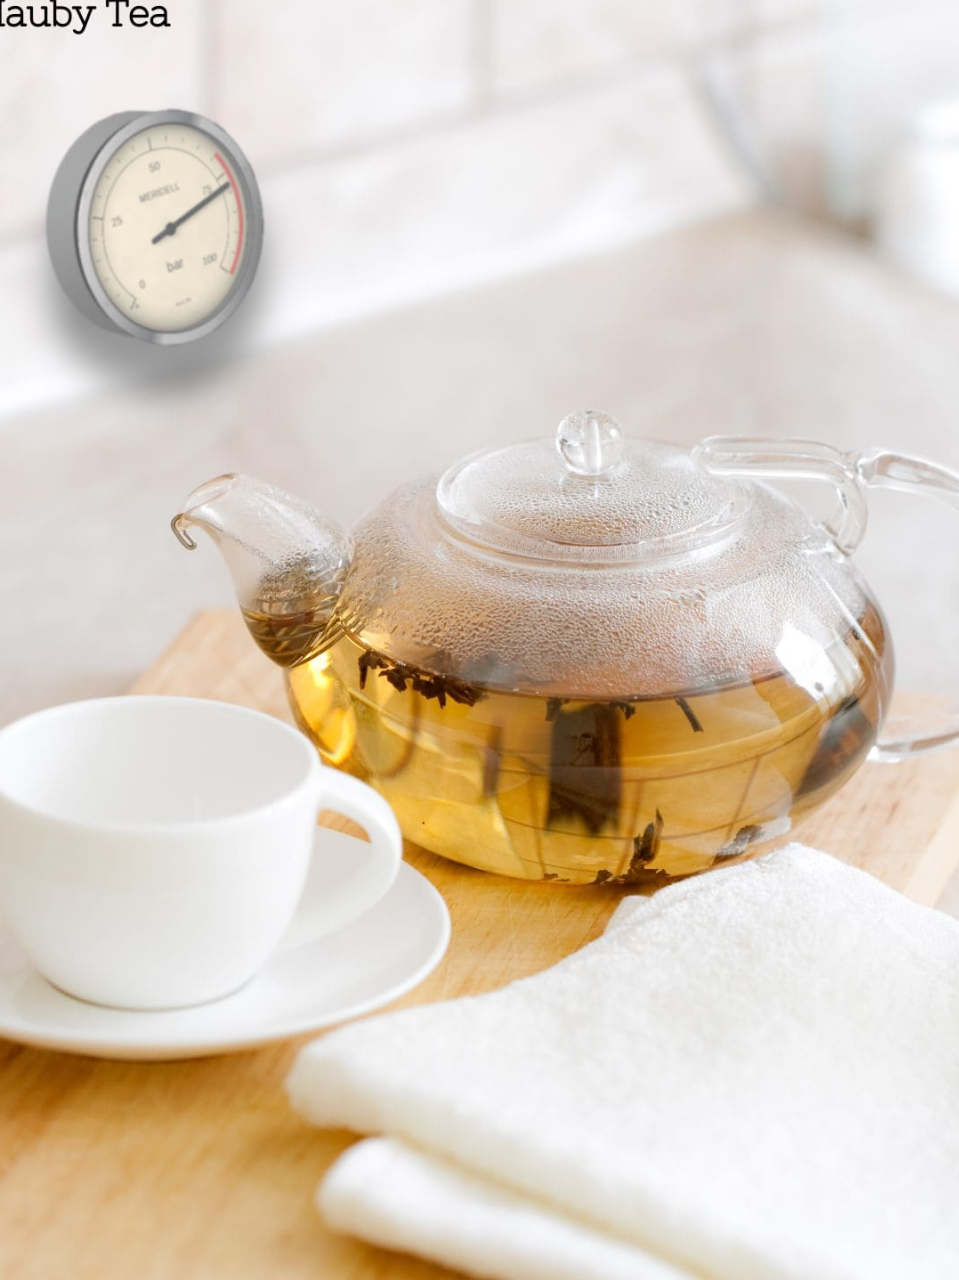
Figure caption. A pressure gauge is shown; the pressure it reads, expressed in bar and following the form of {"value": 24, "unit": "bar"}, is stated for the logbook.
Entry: {"value": 77.5, "unit": "bar"}
